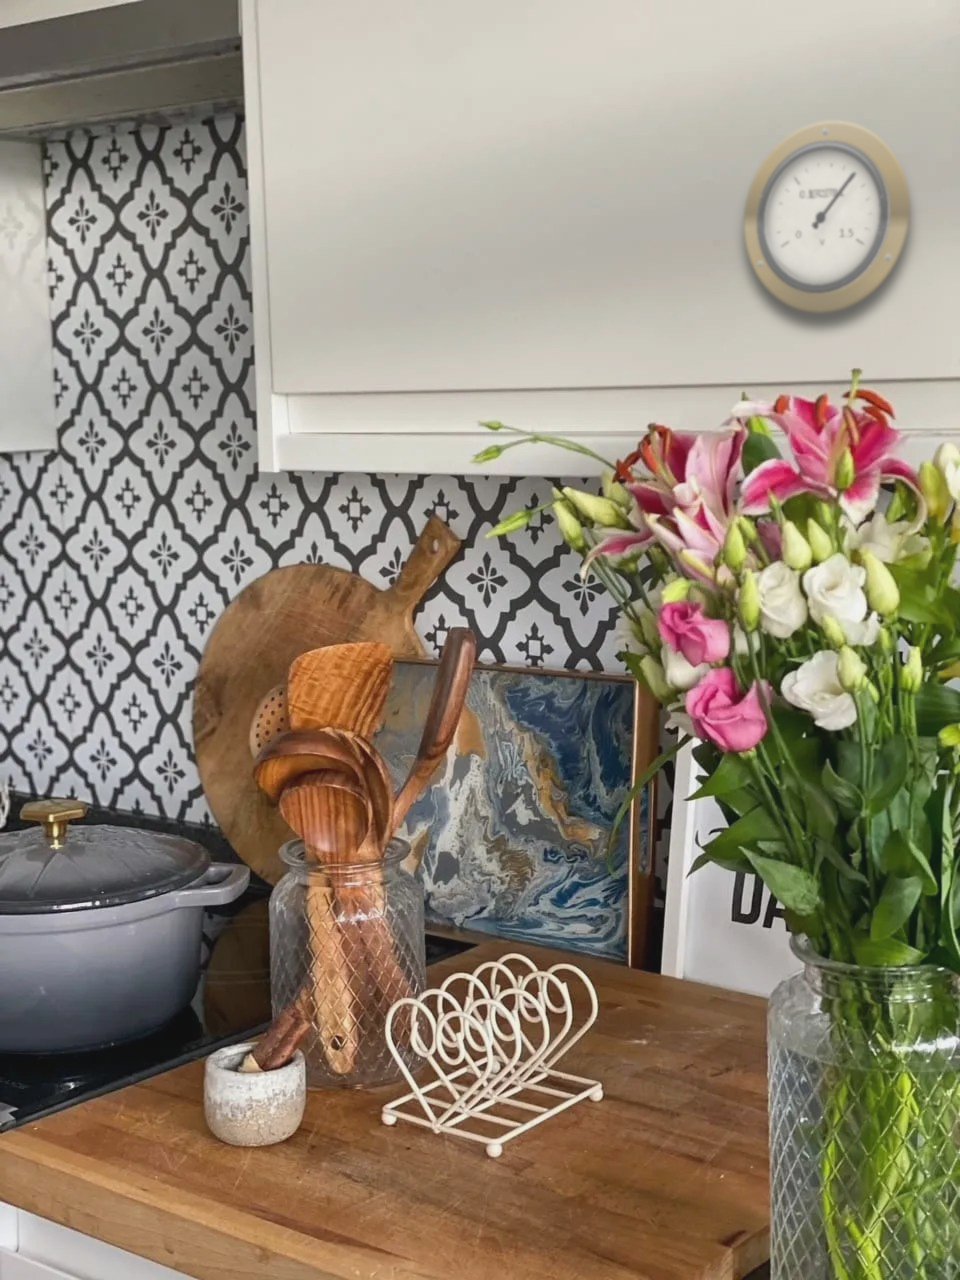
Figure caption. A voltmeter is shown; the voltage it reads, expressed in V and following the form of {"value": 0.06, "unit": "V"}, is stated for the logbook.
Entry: {"value": 1, "unit": "V"}
